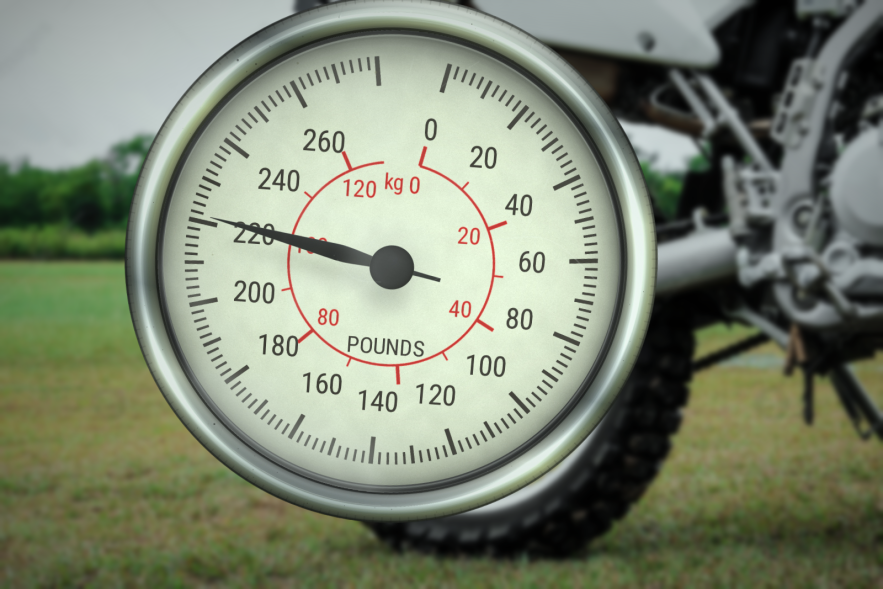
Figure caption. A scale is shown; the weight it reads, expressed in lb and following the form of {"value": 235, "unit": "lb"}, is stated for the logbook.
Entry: {"value": 222, "unit": "lb"}
